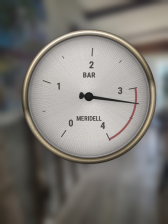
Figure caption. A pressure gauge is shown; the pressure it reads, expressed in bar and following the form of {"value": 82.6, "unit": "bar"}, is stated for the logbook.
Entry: {"value": 3.25, "unit": "bar"}
